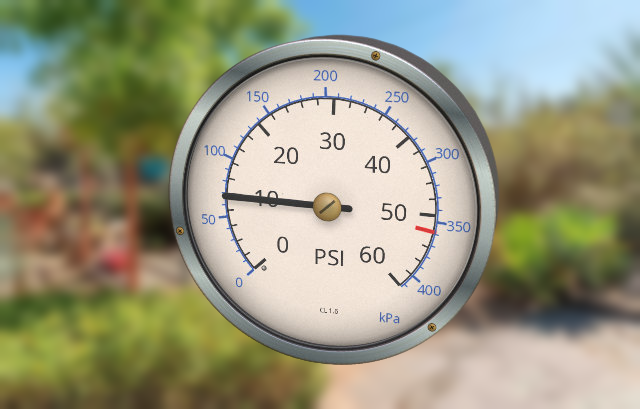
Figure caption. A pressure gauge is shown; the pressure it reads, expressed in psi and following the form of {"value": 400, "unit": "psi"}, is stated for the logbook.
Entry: {"value": 10, "unit": "psi"}
